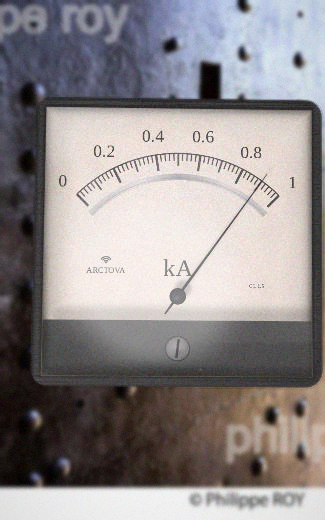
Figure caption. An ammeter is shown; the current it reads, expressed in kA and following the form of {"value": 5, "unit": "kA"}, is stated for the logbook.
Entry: {"value": 0.9, "unit": "kA"}
